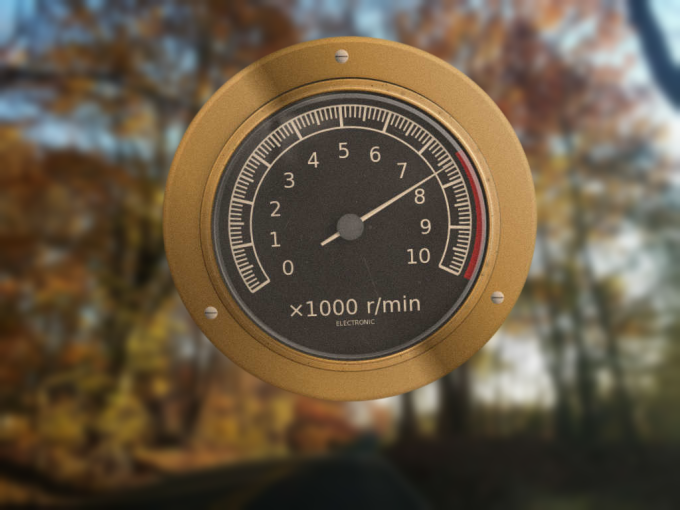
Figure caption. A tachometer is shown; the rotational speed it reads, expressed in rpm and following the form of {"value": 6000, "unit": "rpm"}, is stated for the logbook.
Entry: {"value": 7600, "unit": "rpm"}
